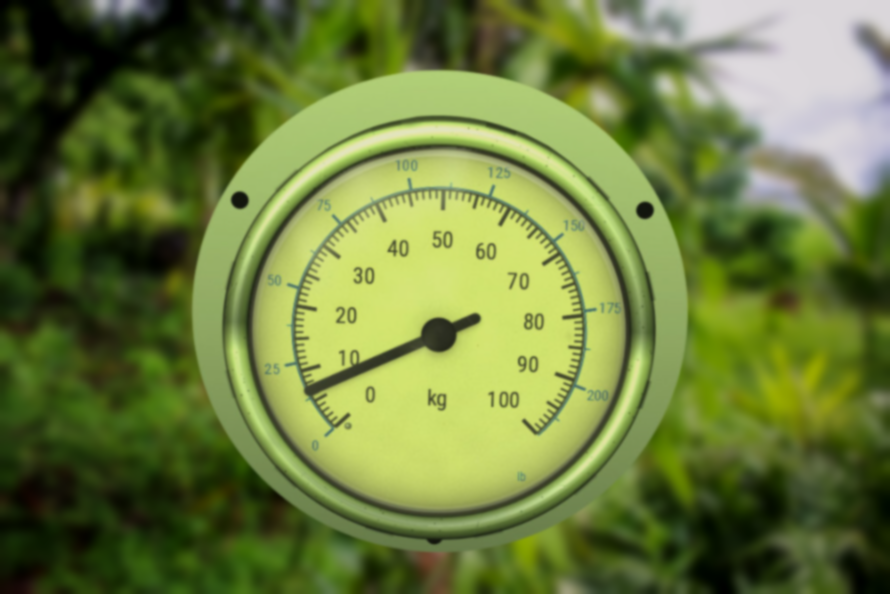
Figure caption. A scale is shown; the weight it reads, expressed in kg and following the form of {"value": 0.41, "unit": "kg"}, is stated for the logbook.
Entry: {"value": 7, "unit": "kg"}
